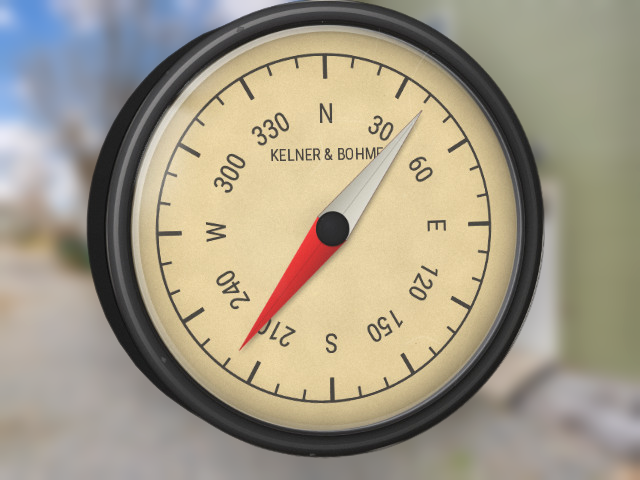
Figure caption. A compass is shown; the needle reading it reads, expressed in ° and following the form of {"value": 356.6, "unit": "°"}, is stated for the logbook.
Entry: {"value": 220, "unit": "°"}
